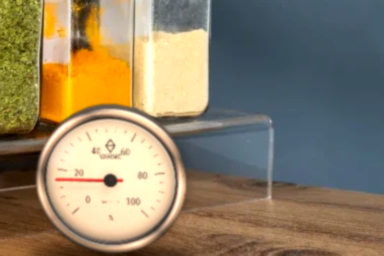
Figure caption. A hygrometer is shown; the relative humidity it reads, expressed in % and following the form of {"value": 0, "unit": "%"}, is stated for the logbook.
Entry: {"value": 16, "unit": "%"}
